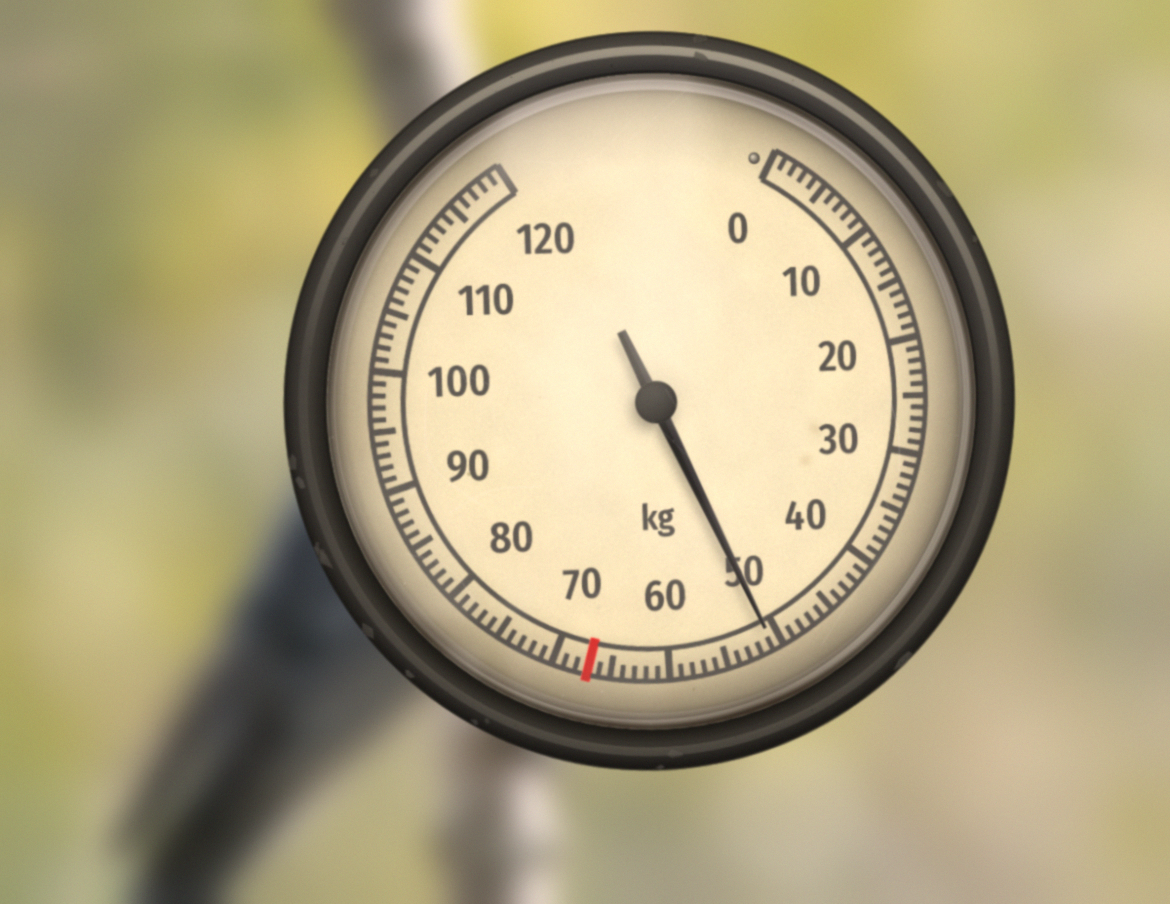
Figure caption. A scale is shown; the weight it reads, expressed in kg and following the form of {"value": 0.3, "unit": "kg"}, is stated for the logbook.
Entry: {"value": 51, "unit": "kg"}
